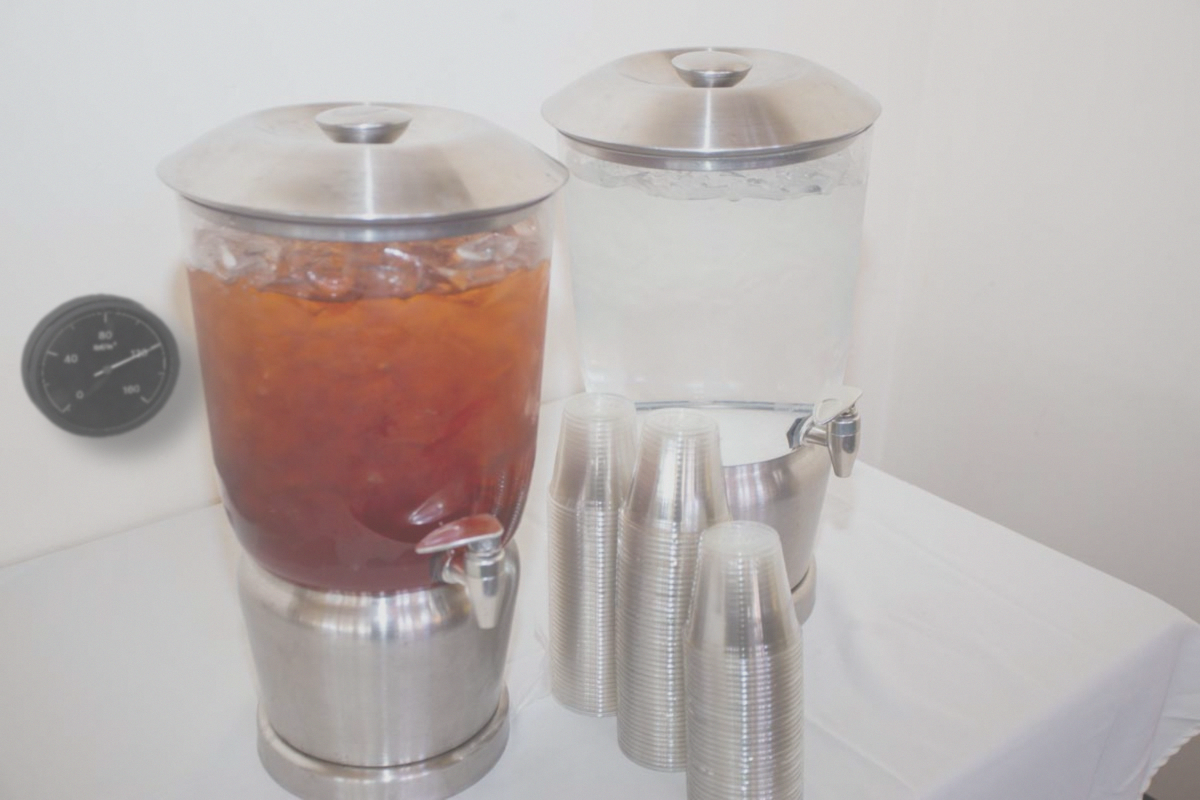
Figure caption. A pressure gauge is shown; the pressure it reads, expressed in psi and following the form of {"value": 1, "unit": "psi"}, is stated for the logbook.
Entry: {"value": 120, "unit": "psi"}
